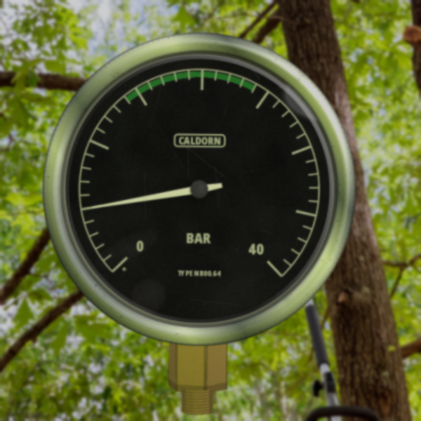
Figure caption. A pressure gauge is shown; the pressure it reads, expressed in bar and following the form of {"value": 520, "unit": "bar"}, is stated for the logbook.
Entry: {"value": 5, "unit": "bar"}
